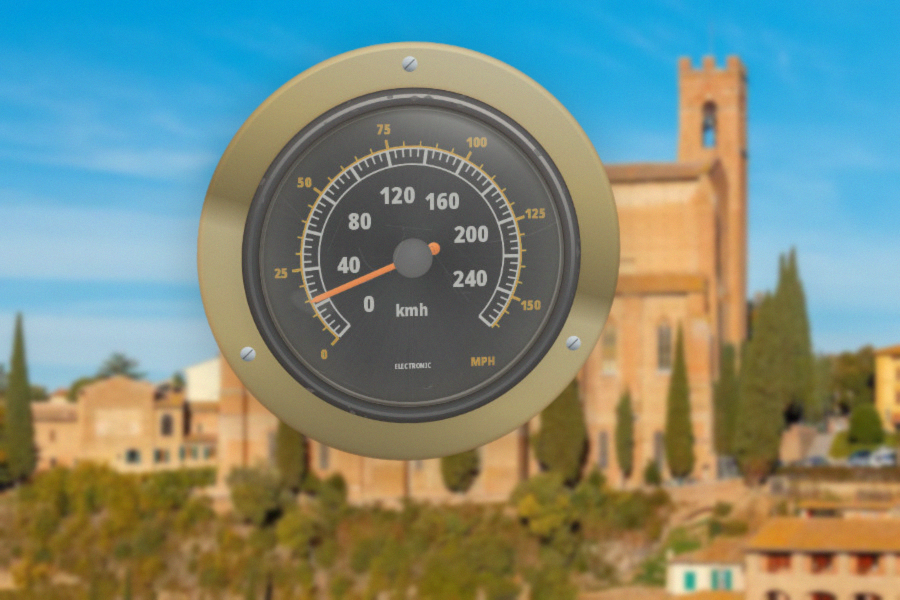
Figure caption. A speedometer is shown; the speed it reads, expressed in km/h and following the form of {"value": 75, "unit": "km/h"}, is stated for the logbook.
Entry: {"value": 24, "unit": "km/h"}
